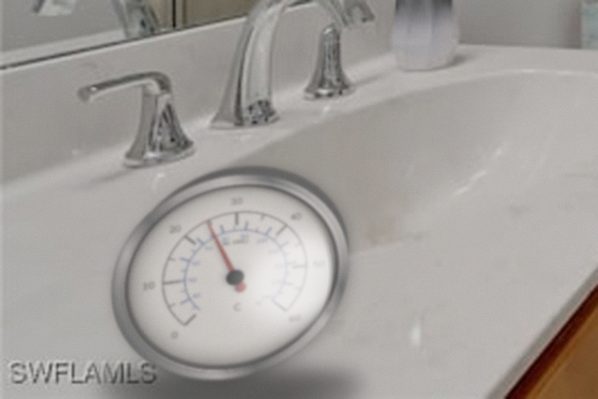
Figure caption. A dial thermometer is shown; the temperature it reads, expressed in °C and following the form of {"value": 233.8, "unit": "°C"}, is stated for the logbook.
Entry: {"value": 25, "unit": "°C"}
